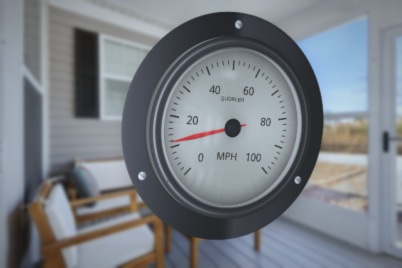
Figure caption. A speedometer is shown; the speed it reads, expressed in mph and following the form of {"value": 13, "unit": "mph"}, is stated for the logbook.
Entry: {"value": 12, "unit": "mph"}
